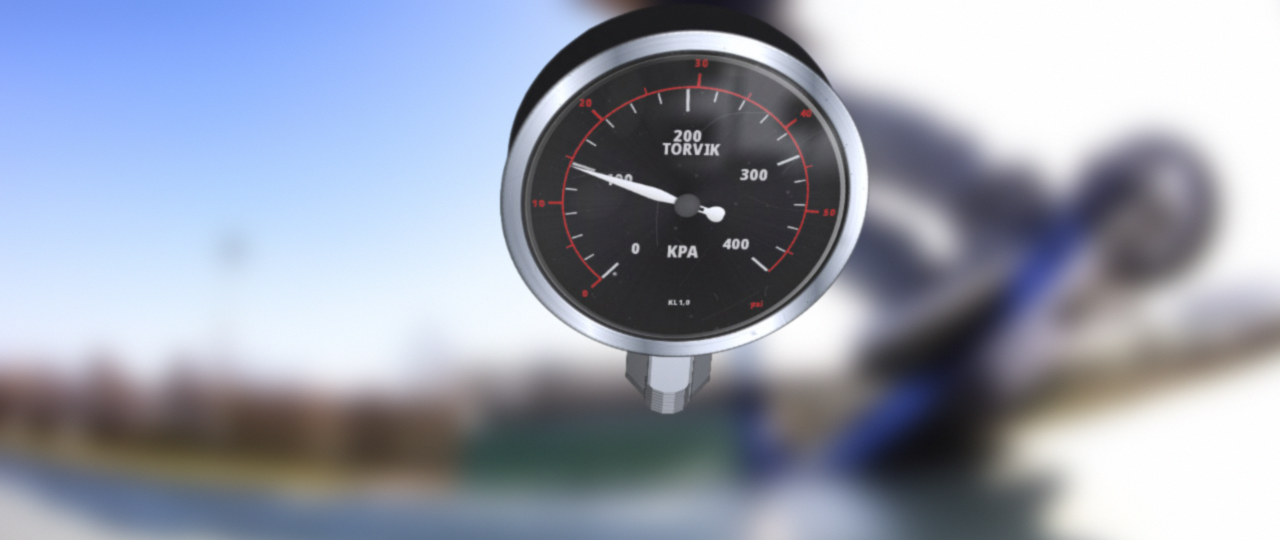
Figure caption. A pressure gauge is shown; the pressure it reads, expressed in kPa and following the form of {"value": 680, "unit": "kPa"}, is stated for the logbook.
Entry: {"value": 100, "unit": "kPa"}
